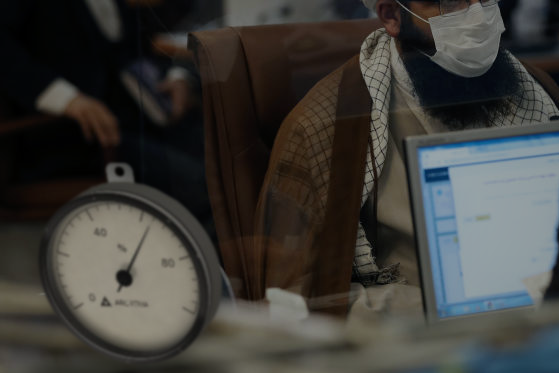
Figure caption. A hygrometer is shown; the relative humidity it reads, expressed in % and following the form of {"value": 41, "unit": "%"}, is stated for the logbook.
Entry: {"value": 64, "unit": "%"}
